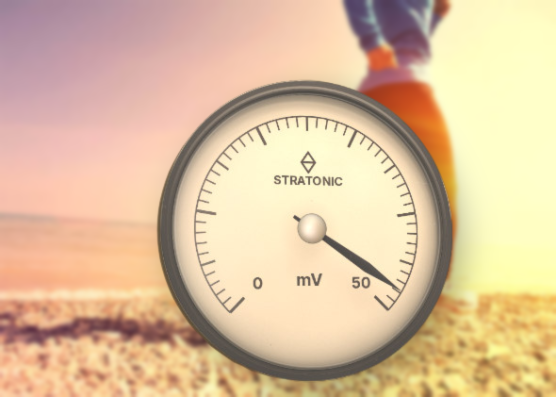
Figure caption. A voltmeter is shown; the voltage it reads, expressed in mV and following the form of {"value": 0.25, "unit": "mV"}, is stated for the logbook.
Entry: {"value": 48, "unit": "mV"}
